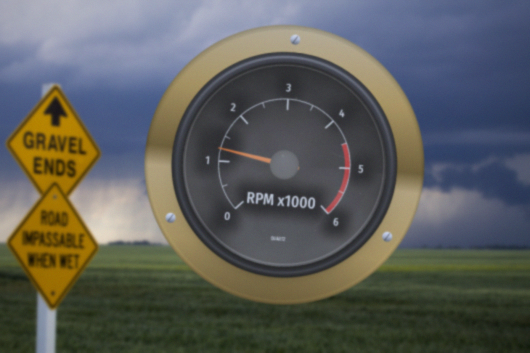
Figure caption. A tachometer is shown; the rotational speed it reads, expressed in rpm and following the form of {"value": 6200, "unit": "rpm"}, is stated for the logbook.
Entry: {"value": 1250, "unit": "rpm"}
